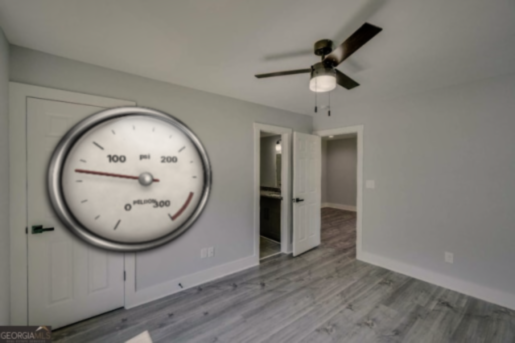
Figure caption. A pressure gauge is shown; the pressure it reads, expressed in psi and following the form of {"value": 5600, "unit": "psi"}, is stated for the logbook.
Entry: {"value": 70, "unit": "psi"}
